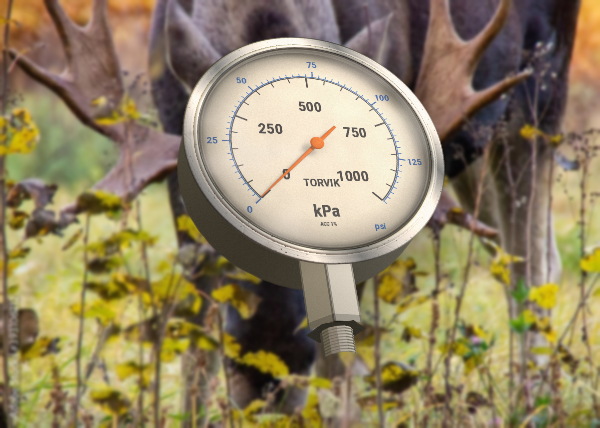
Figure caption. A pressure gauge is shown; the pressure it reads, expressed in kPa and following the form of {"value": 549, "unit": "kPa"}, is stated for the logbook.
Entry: {"value": 0, "unit": "kPa"}
